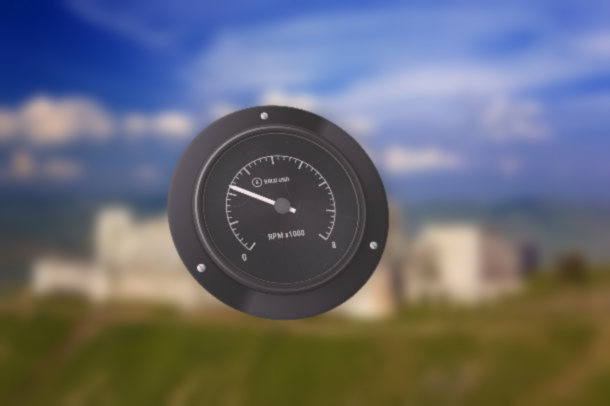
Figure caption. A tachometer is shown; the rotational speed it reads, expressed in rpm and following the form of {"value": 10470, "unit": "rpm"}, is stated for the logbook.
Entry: {"value": 2200, "unit": "rpm"}
